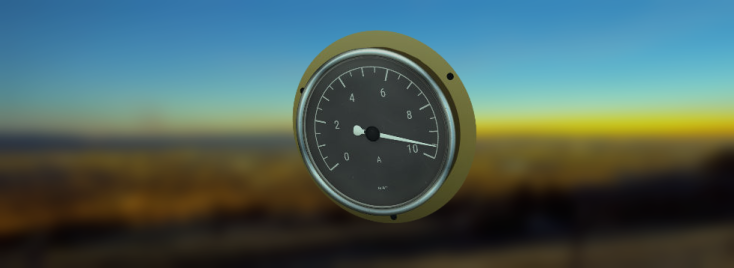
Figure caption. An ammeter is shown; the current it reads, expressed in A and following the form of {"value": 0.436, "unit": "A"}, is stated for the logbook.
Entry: {"value": 9.5, "unit": "A"}
